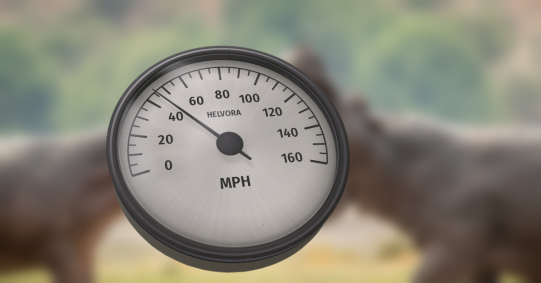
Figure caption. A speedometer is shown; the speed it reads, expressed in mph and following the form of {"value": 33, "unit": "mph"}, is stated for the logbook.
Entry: {"value": 45, "unit": "mph"}
